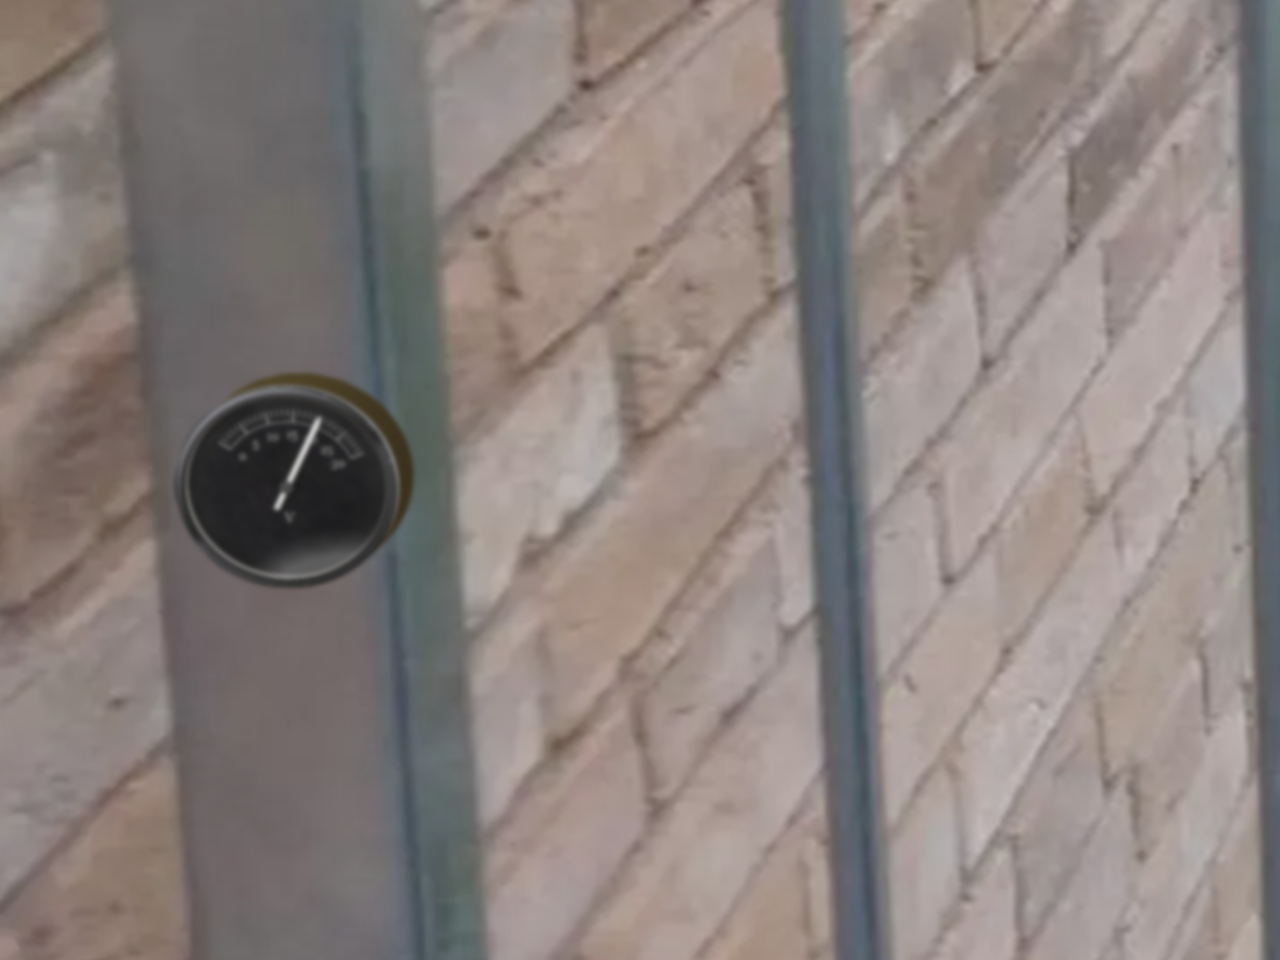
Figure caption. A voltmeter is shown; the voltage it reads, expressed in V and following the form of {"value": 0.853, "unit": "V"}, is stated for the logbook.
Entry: {"value": 20, "unit": "V"}
